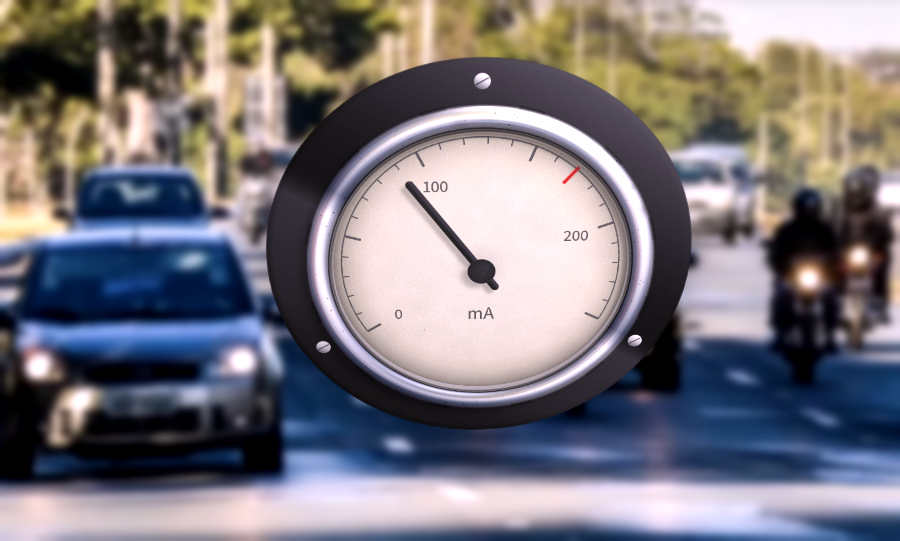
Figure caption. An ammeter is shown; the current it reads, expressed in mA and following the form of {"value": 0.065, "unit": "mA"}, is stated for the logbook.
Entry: {"value": 90, "unit": "mA"}
